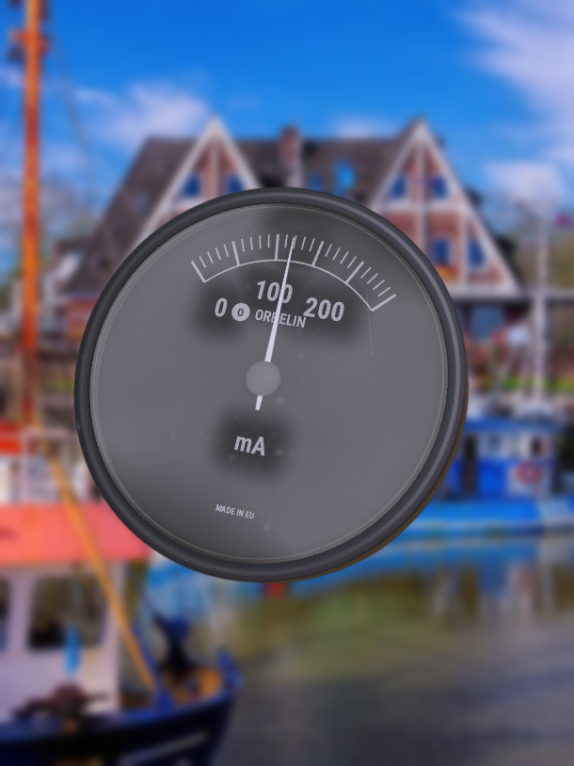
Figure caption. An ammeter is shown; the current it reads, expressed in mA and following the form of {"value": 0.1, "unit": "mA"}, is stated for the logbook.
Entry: {"value": 120, "unit": "mA"}
